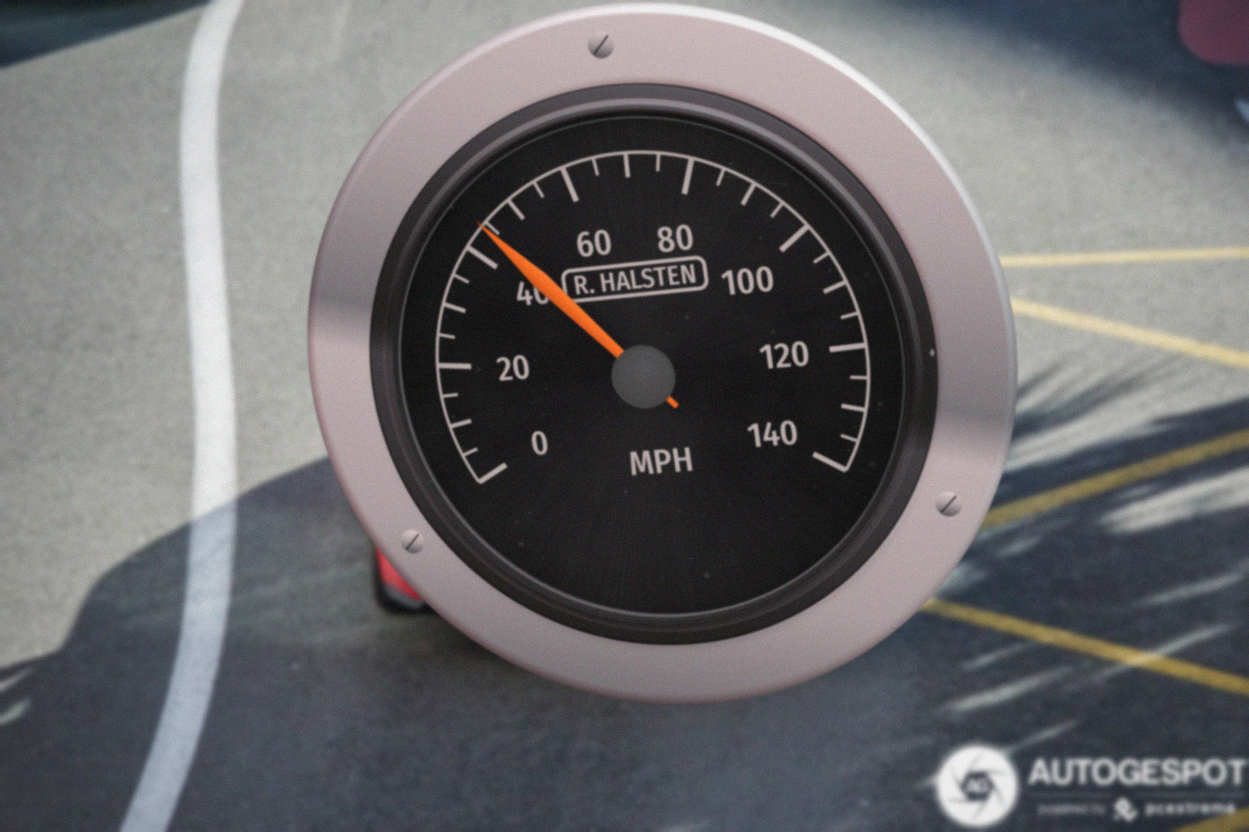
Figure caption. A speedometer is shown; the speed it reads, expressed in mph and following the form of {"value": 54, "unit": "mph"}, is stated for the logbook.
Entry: {"value": 45, "unit": "mph"}
